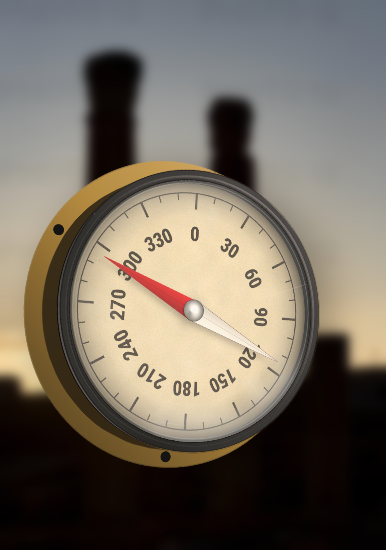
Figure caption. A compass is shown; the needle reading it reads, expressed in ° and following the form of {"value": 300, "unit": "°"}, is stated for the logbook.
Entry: {"value": 295, "unit": "°"}
